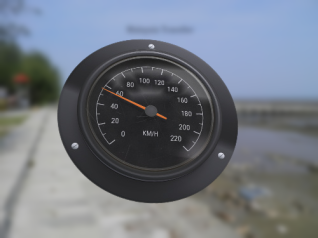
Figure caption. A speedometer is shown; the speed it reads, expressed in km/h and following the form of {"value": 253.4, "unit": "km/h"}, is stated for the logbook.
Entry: {"value": 55, "unit": "km/h"}
